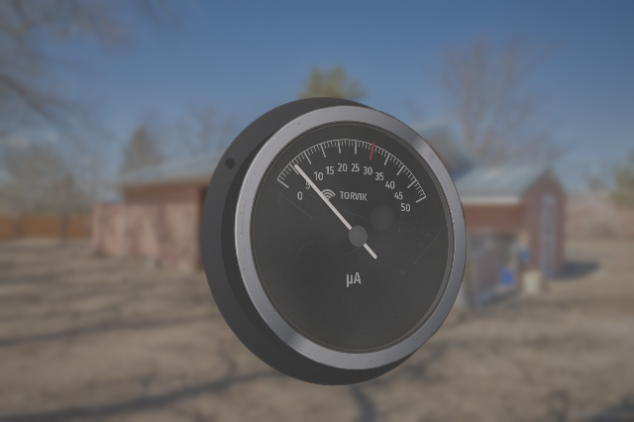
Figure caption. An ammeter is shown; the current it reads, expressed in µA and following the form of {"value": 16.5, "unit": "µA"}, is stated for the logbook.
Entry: {"value": 5, "unit": "µA"}
